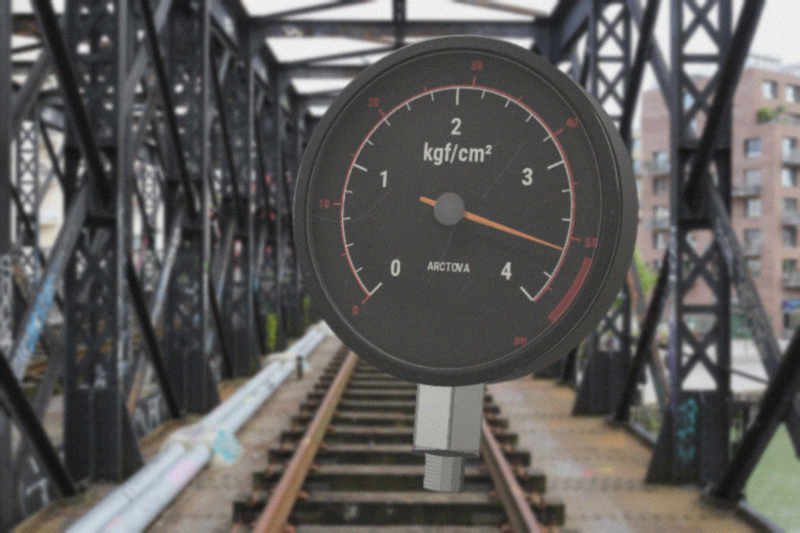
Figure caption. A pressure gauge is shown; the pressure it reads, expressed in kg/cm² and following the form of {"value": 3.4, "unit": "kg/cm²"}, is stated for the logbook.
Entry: {"value": 3.6, "unit": "kg/cm²"}
